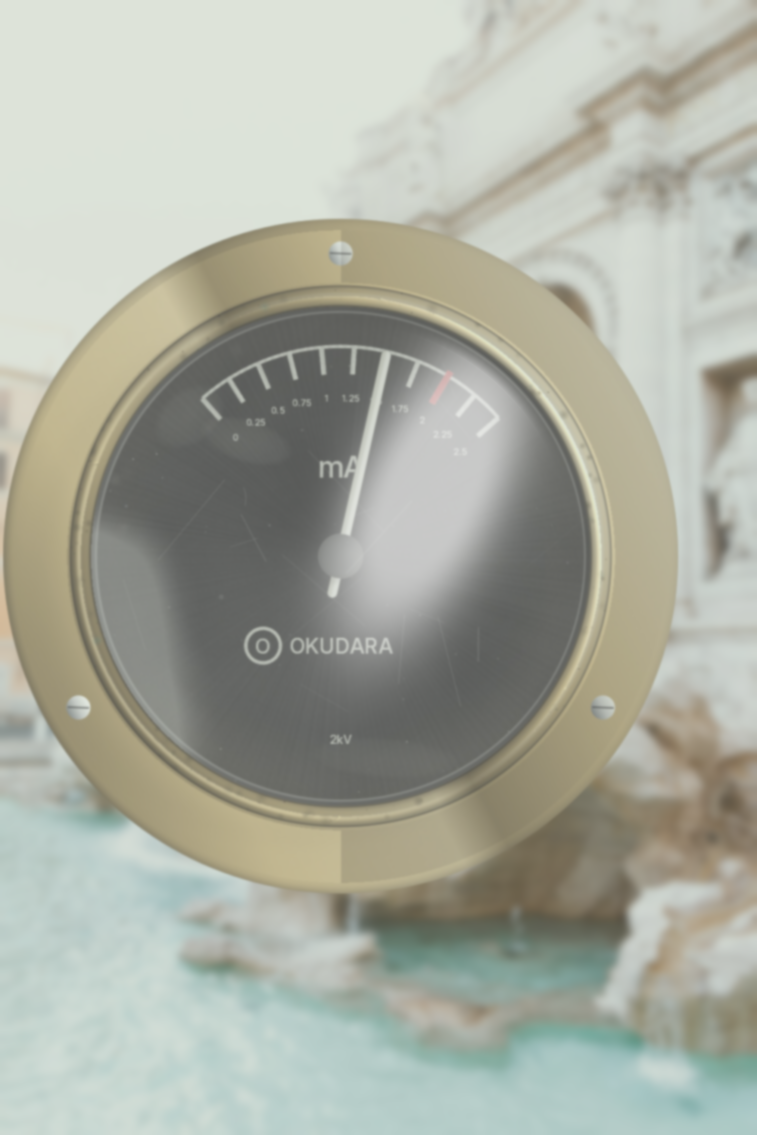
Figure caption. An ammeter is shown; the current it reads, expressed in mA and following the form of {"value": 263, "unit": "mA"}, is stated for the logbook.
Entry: {"value": 1.5, "unit": "mA"}
